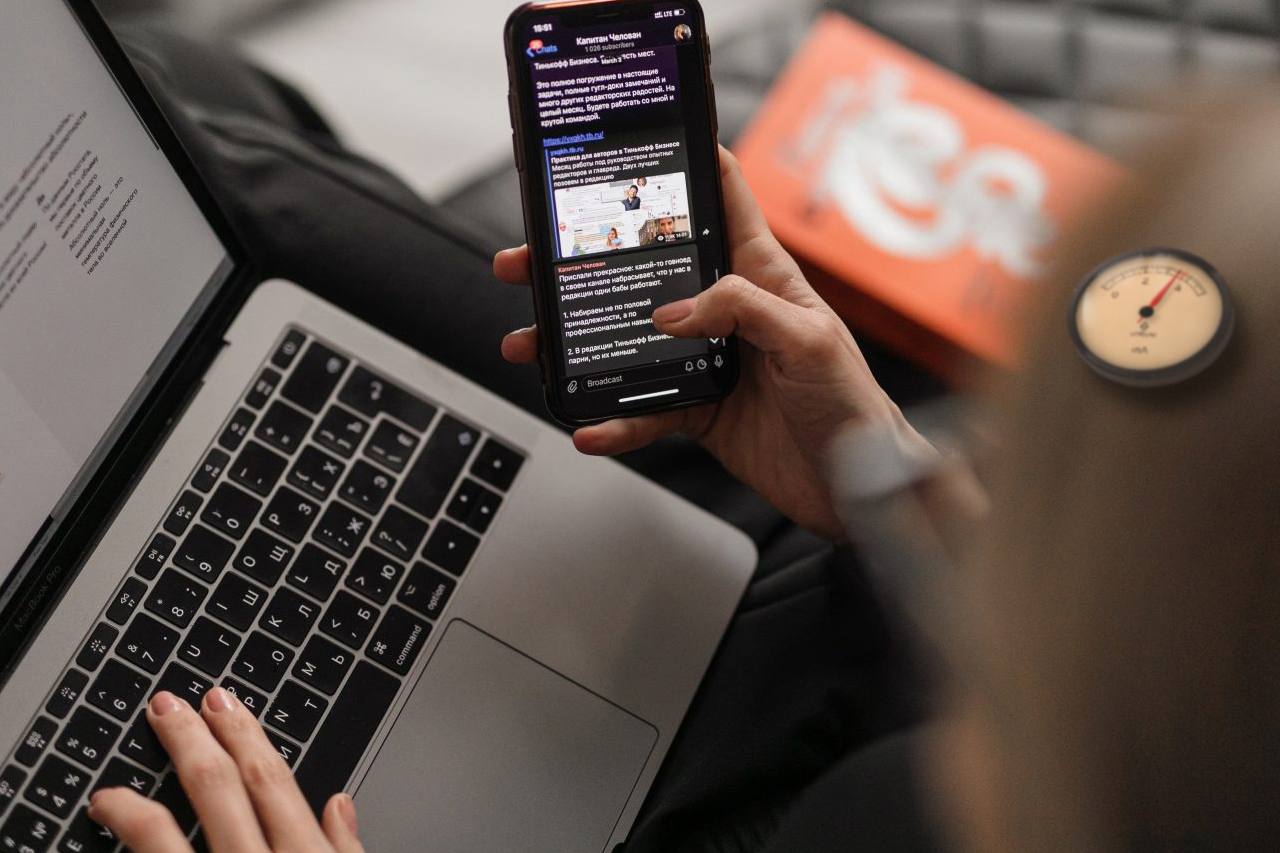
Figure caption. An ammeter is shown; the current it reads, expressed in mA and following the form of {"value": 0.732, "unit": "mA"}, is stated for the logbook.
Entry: {"value": 3.5, "unit": "mA"}
